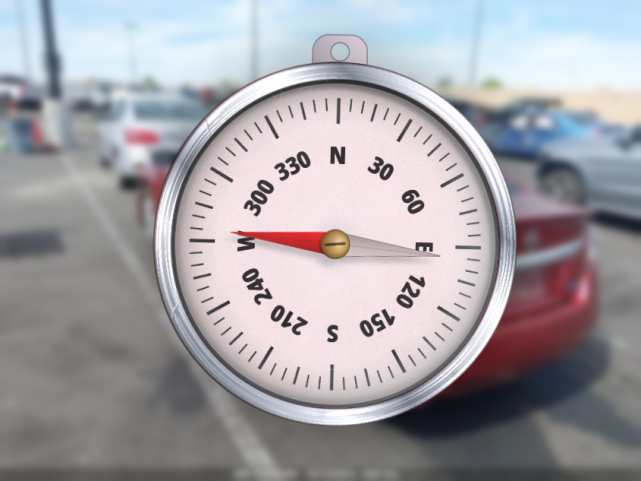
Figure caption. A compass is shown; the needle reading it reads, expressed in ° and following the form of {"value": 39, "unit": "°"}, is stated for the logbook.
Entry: {"value": 275, "unit": "°"}
